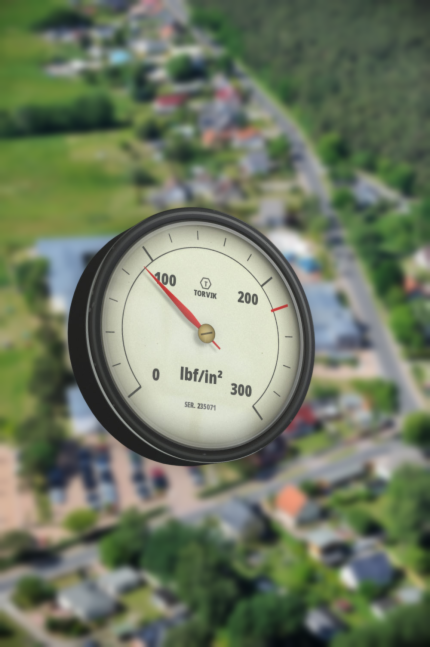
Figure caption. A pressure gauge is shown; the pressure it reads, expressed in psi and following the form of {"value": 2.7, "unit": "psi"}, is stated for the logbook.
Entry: {"value": 90, "unit": "psi"}
